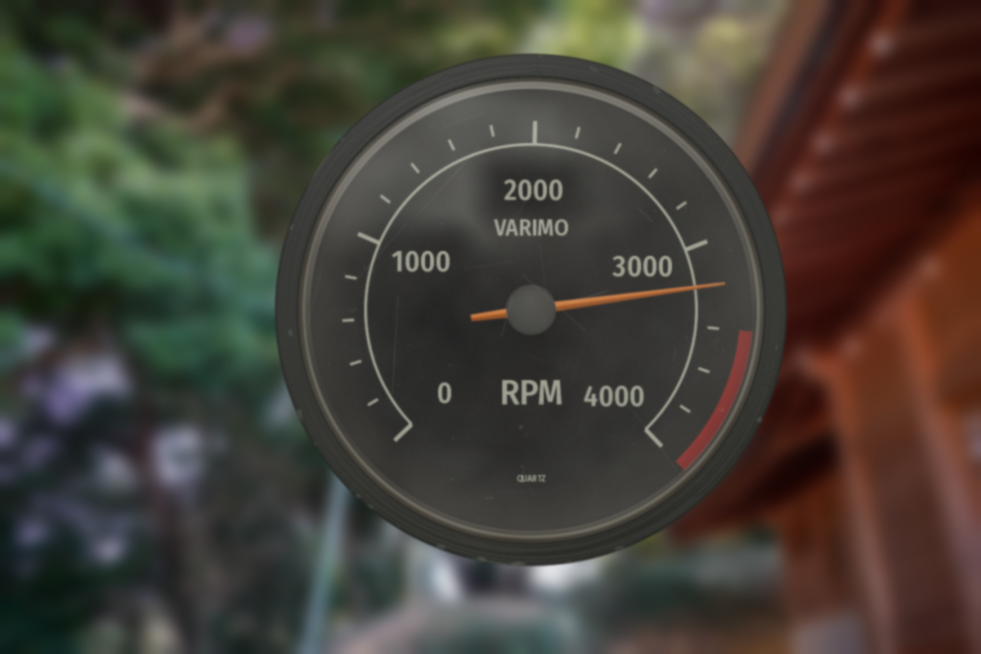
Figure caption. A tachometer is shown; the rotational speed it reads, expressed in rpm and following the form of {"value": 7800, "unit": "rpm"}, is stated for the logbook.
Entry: {"value": 3200, "unit": "rpm"}
